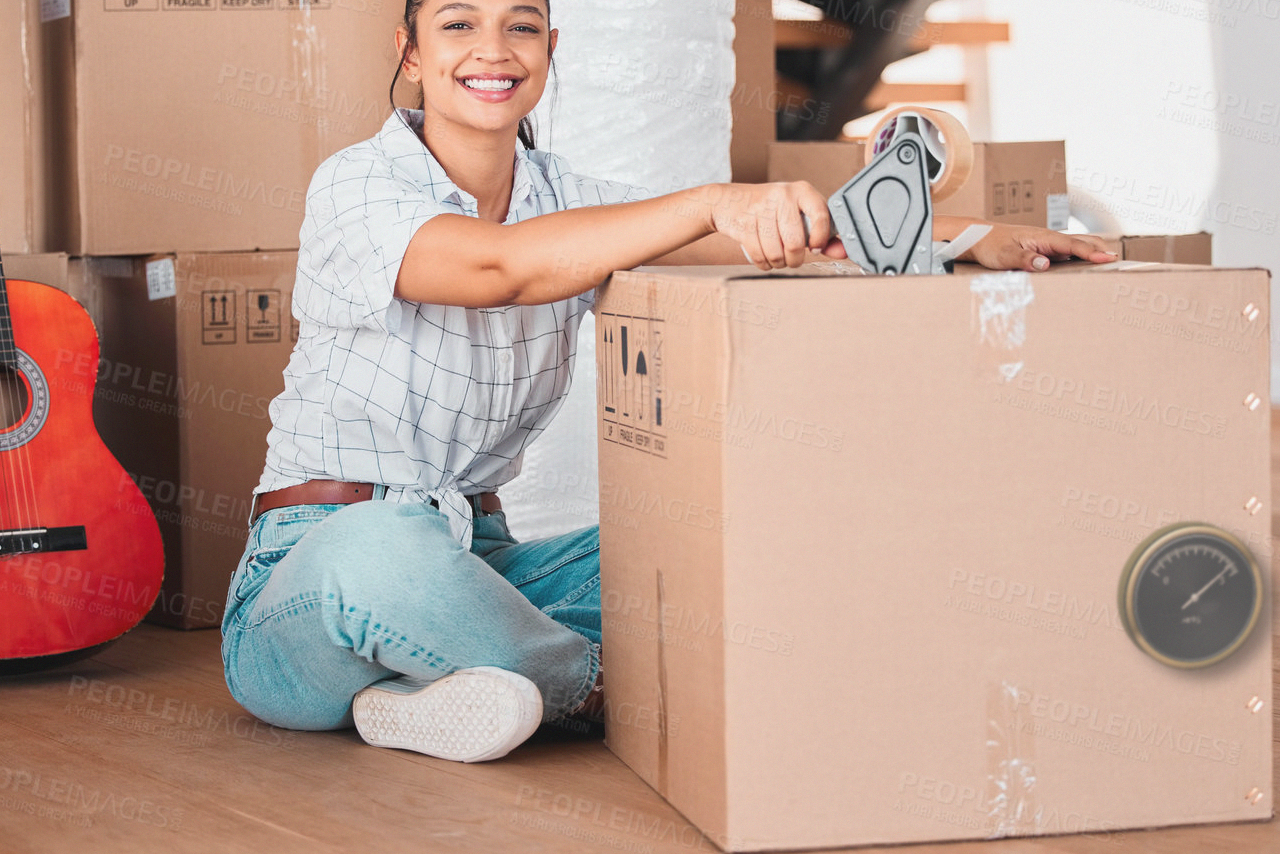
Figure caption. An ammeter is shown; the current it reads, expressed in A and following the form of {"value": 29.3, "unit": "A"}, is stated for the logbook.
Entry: {"value": 4.5, "unit": "A"}
